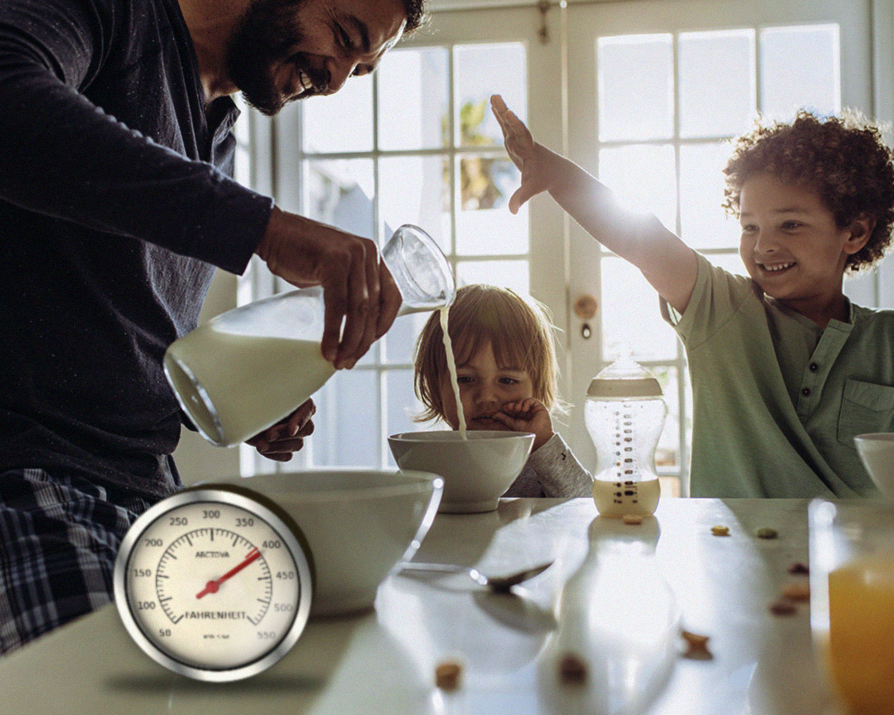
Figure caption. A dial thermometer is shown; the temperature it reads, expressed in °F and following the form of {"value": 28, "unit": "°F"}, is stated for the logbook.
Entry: {"value": 400, "unit": "°F"}
